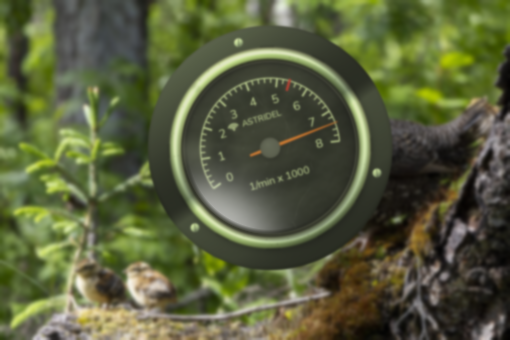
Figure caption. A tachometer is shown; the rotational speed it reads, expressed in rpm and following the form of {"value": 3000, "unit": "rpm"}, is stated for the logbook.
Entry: {"value": 7400, "unit": "rpm"}
